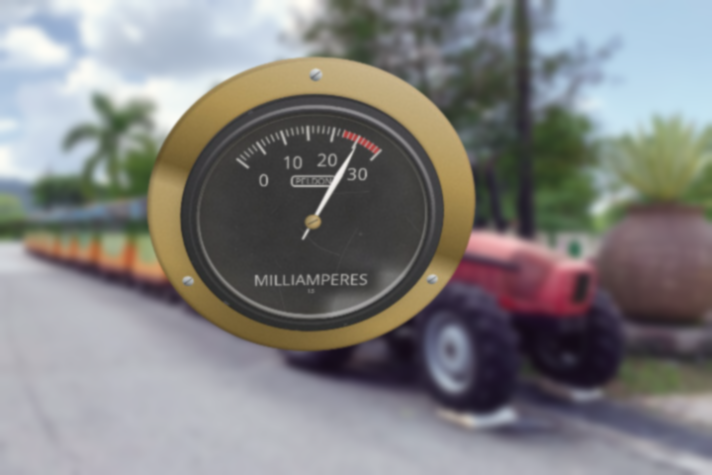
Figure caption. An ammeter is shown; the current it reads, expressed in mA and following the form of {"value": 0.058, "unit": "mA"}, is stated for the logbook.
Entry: {"value": 25, "unit": "mA"}
